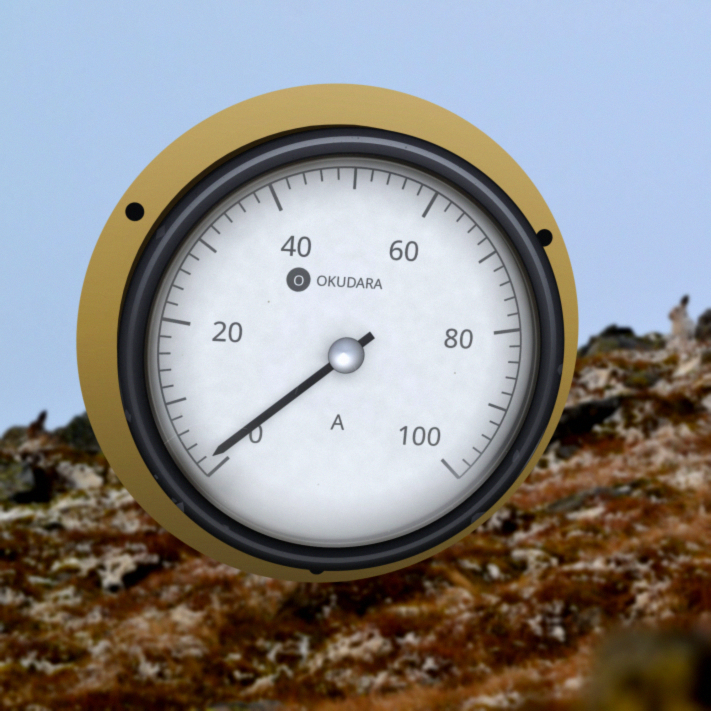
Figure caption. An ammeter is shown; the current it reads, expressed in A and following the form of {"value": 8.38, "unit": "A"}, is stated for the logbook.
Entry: {"value": 2, "unit": "A"}
